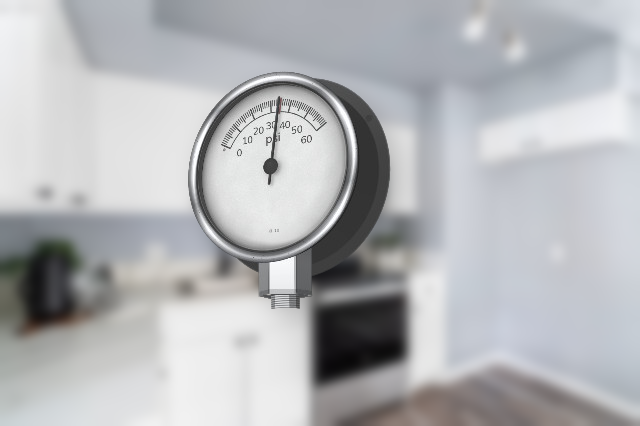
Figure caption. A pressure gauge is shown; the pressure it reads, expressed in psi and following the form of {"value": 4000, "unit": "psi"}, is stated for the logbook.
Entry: {"value": 35, "unit": "psi"}
